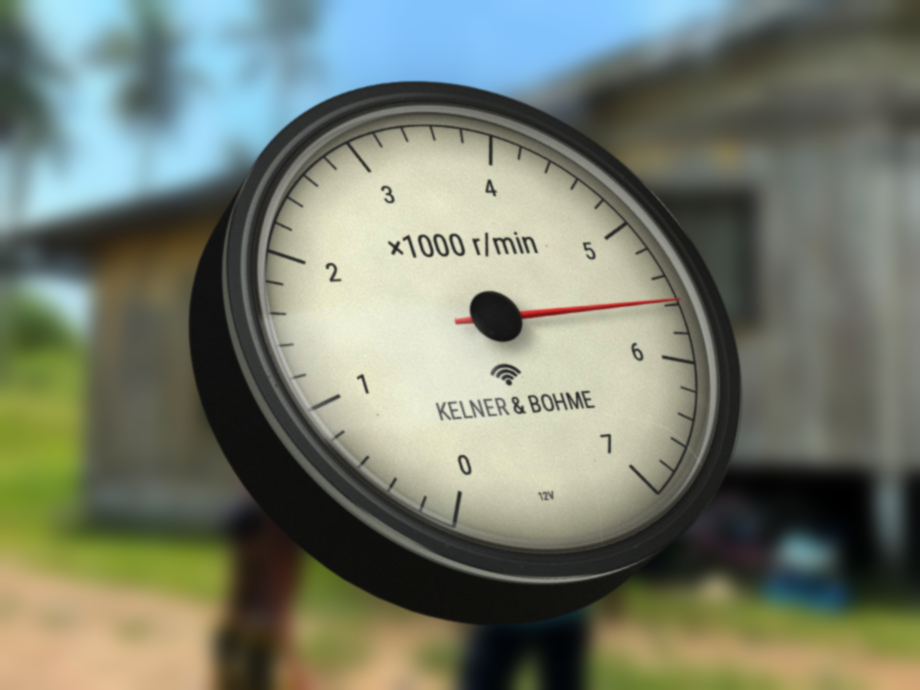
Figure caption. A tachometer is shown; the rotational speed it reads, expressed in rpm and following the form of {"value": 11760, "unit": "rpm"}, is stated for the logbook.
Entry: {"value": 5600, "unit": "rpm"}
